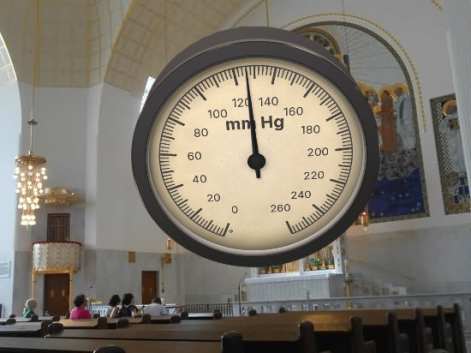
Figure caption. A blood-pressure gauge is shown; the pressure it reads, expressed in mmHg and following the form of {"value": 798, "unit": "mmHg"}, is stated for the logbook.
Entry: {"value": 126, "unit": "mmHg"}
